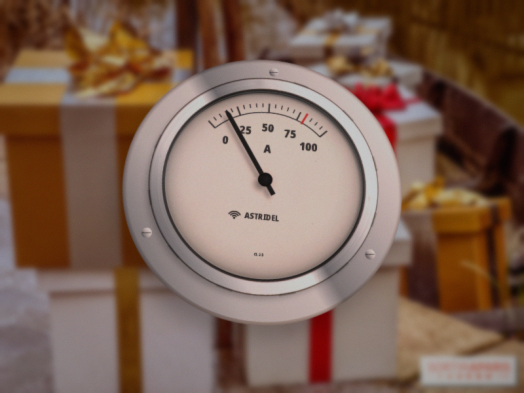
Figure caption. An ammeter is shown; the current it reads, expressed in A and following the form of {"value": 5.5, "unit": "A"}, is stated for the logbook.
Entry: {"value": 15, "unit": "A"}
